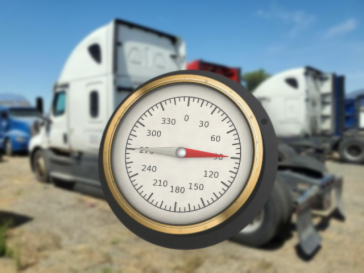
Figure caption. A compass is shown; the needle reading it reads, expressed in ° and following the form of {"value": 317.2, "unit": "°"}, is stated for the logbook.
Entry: {"value": 90, "unit": "°"}
